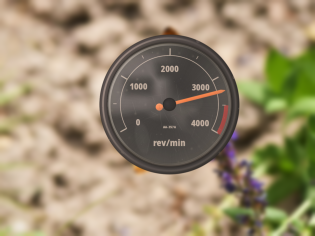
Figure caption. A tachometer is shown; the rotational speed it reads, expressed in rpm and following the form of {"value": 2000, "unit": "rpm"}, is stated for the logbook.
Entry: {"value": 3250, "unit": "rpm"}
